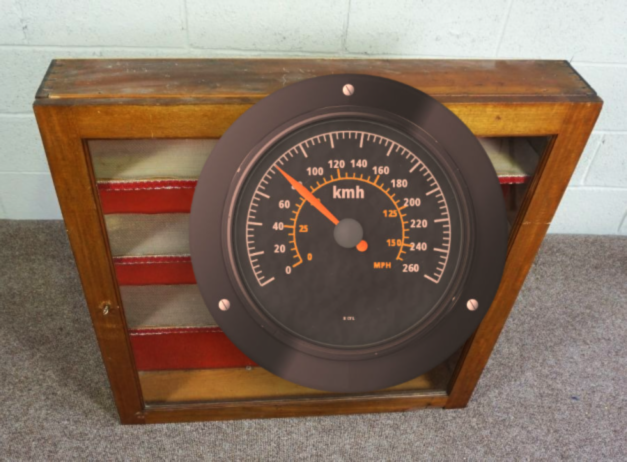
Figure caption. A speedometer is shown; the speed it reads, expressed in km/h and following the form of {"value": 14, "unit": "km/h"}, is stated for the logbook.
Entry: {"value": 80, "unit": "km/h"}
